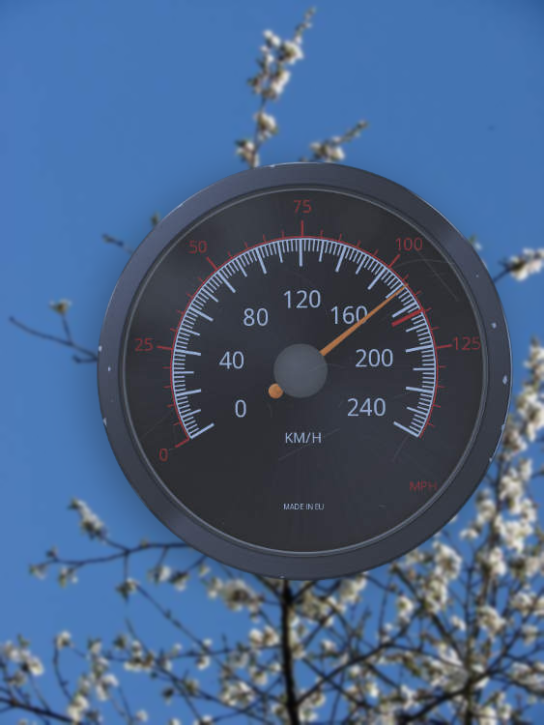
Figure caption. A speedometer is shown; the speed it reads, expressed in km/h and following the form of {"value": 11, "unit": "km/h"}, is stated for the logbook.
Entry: {"value": 172, "unit": "km/h"}
